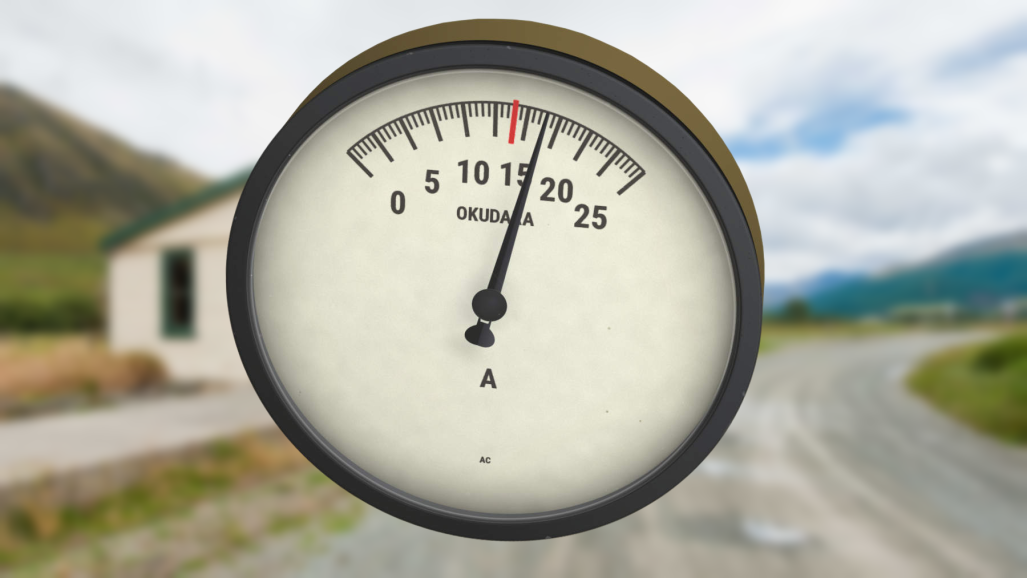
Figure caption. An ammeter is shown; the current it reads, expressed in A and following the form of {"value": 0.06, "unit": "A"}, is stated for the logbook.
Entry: {"value": 16.5, "unit": "A"}
